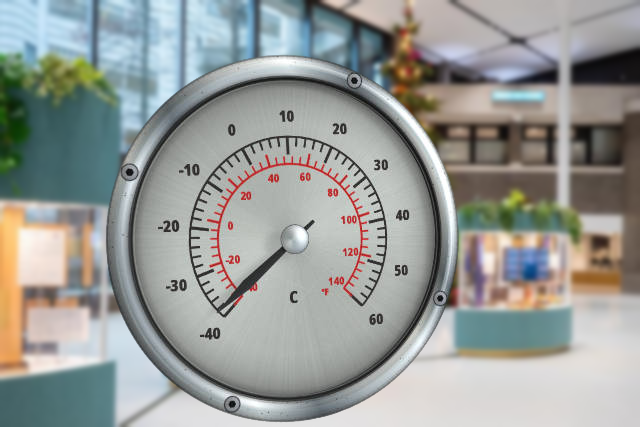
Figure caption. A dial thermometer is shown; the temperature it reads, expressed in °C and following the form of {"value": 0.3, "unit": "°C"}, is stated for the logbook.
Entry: {"value": -38, "unit": "°C"}
